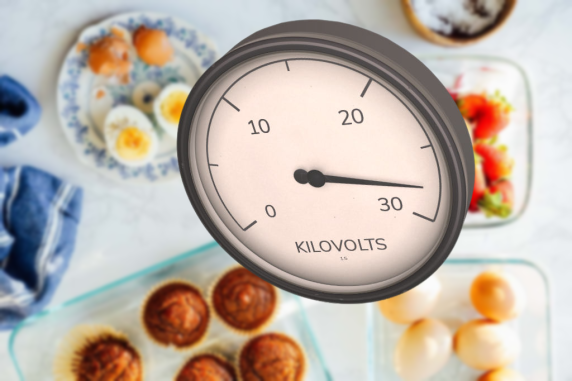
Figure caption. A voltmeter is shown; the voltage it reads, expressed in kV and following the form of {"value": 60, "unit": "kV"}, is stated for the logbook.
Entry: {"value": 27.5, "unit": "kV"}
